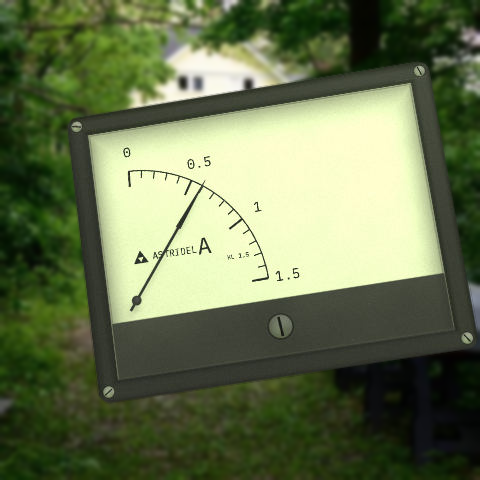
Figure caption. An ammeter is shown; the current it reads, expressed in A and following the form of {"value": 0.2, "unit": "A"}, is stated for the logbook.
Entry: {"value": 0.6, "unit": "A"}
